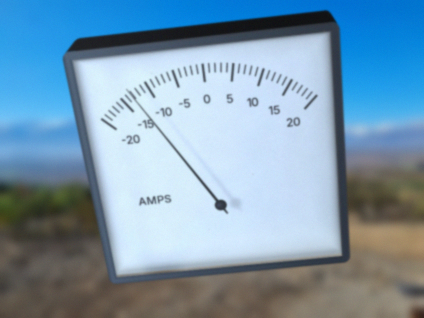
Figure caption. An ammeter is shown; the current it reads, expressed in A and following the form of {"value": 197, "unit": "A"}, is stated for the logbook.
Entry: {"value": -13, "unit": "A"}
